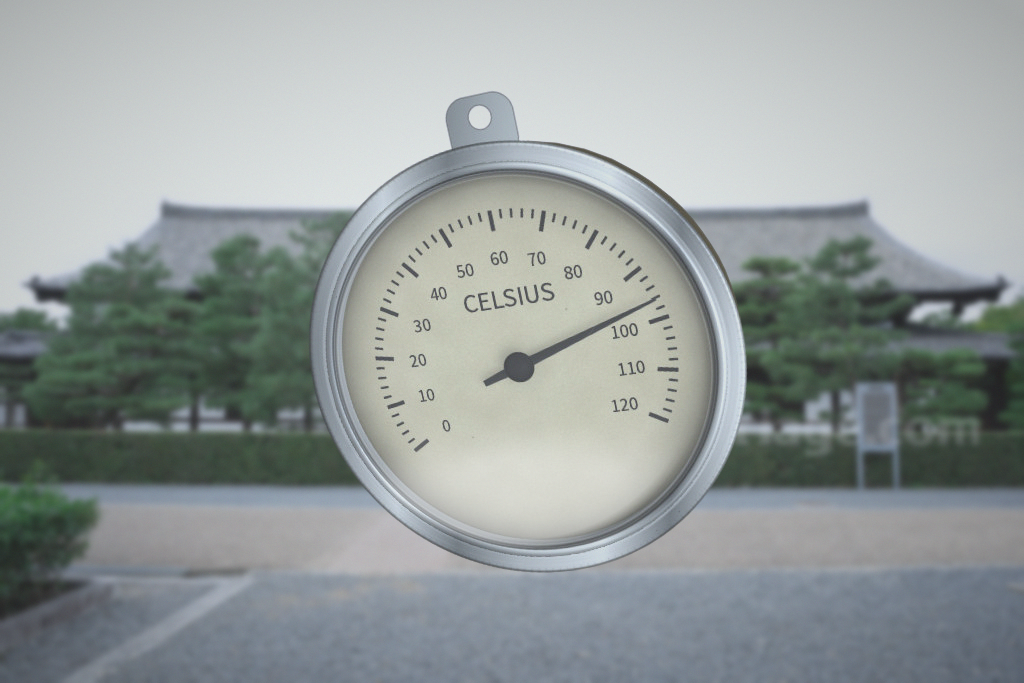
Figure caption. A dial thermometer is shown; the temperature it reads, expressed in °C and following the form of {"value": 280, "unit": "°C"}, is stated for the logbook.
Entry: {"value": 96, "unit": "°C"}
